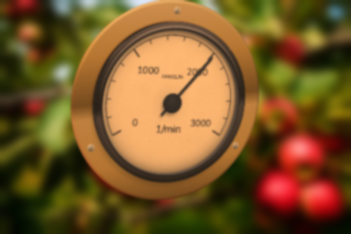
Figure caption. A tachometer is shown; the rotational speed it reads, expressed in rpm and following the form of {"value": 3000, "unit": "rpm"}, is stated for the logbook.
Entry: {"value": 2000, "unit": "rpm"}
